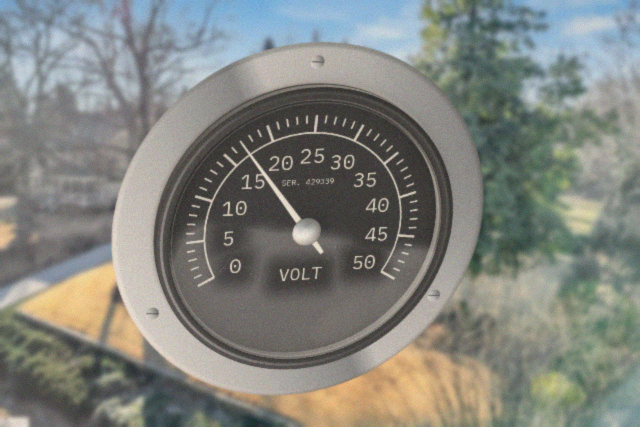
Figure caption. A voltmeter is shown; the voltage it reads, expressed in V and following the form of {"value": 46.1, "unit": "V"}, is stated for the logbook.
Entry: {"value": 17, "unit": "V"}
